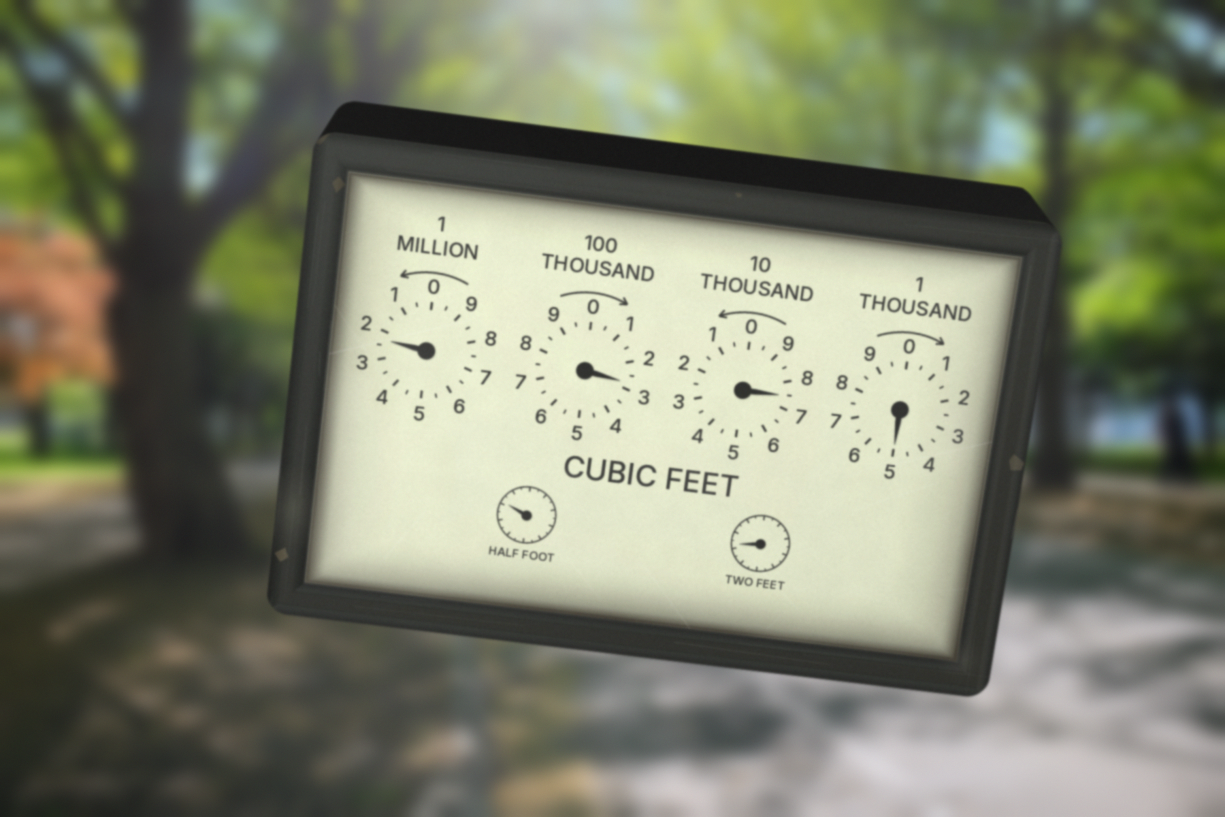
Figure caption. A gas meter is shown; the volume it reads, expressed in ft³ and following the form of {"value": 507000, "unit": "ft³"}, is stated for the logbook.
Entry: {"value": 227500, "unit": "ft³"}
